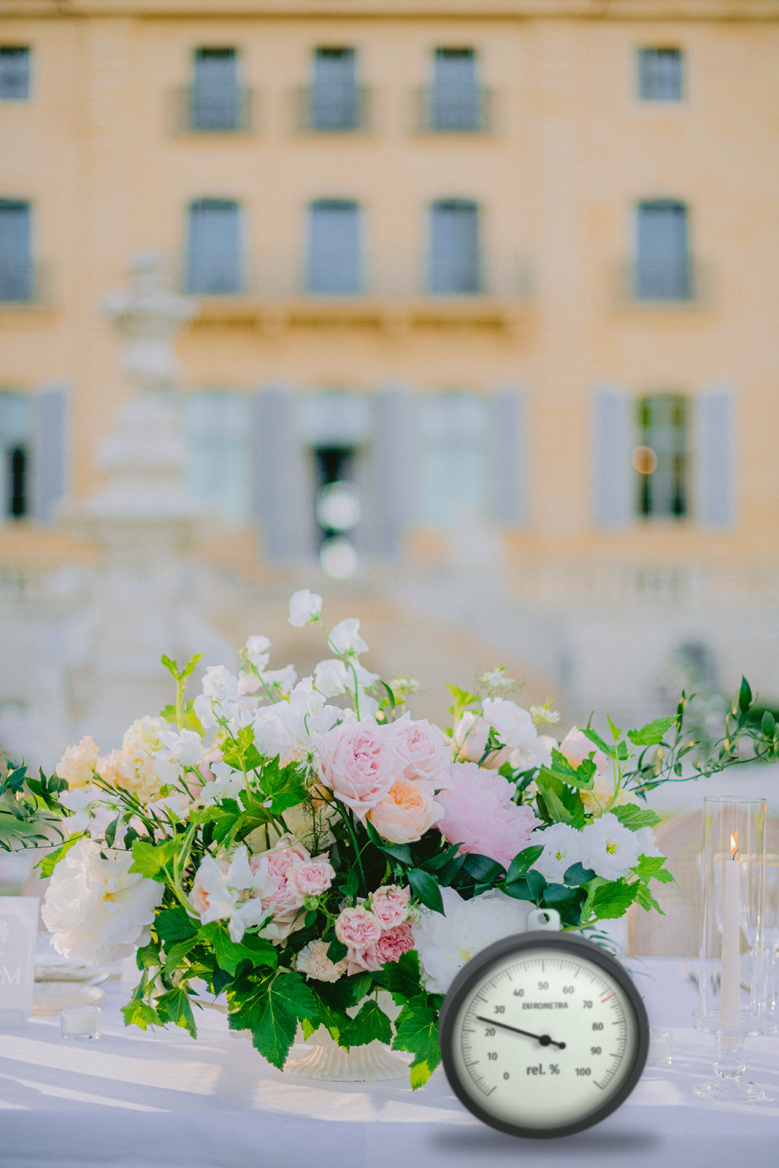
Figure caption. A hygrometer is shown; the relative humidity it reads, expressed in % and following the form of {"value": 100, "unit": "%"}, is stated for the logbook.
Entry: {"value": 25, "unit": "%"}
